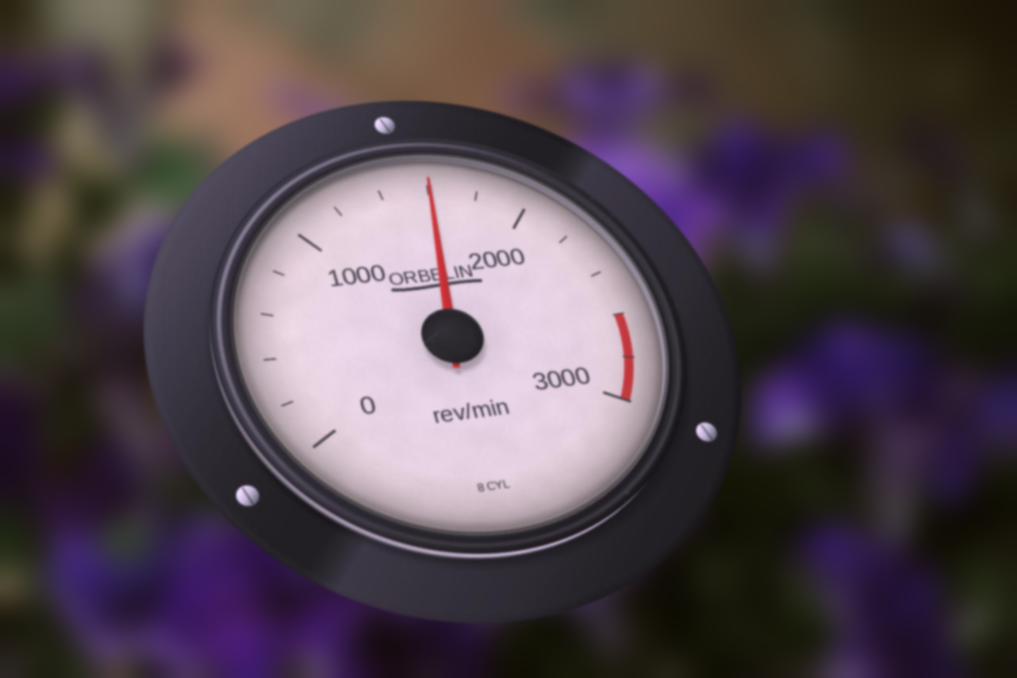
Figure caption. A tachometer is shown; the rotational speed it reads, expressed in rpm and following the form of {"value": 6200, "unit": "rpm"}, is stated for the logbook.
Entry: {"value": 1600, "unit": "rpm"}
